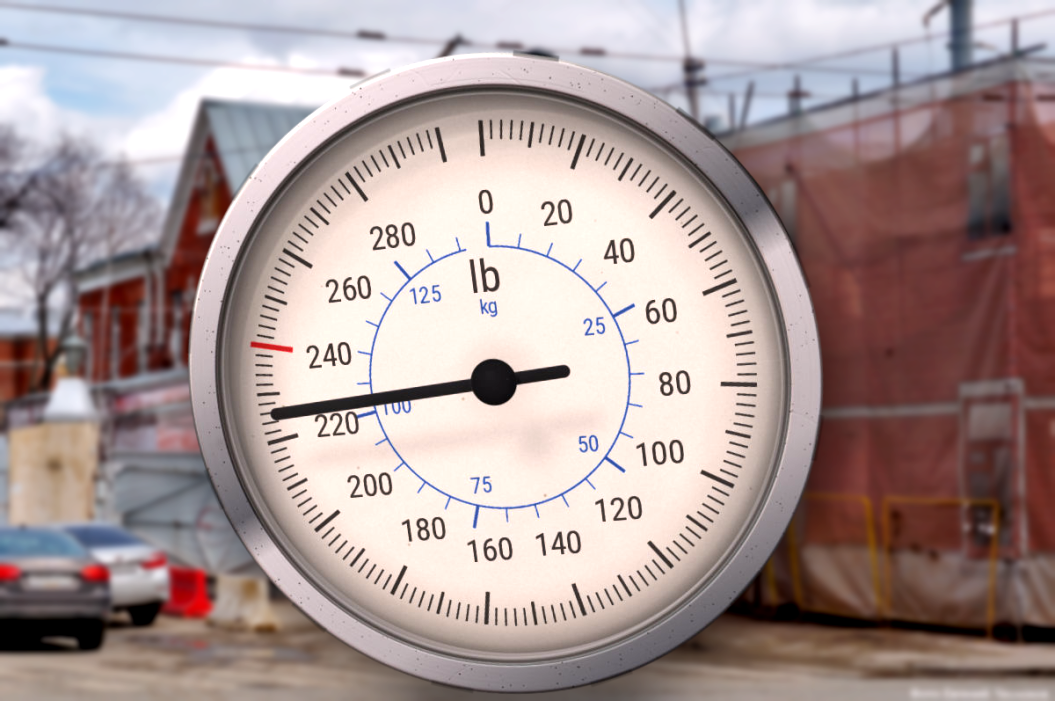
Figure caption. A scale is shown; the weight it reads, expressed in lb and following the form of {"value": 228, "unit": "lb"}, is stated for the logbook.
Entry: {"value": 226, "unit": "lb"}
